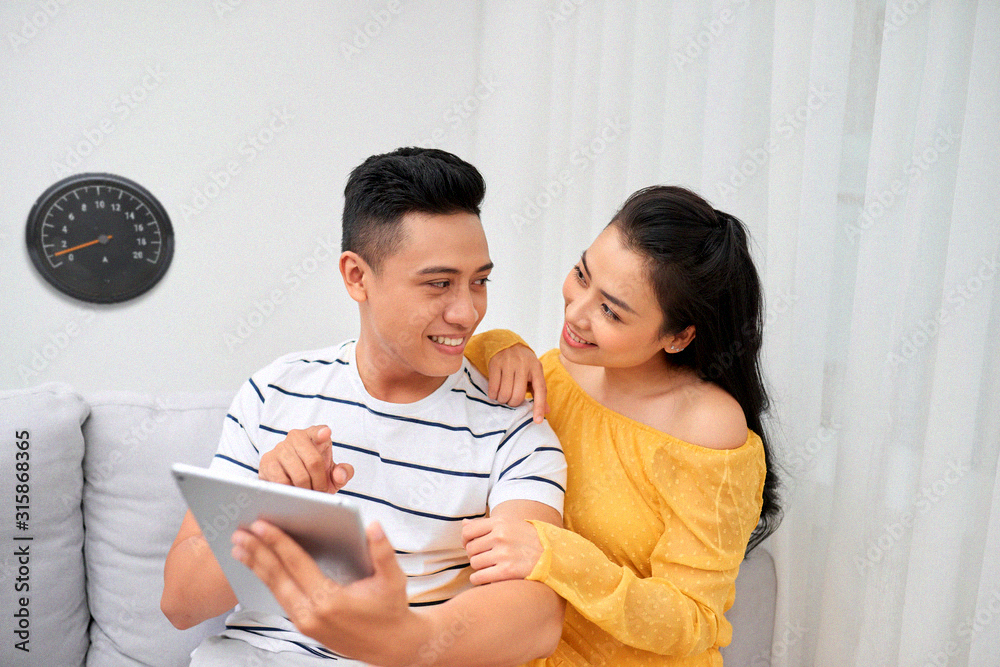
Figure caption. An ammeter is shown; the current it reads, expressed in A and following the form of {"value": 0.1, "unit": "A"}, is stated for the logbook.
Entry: {"value": 1, "unit": "A"}
